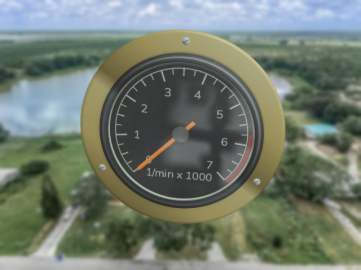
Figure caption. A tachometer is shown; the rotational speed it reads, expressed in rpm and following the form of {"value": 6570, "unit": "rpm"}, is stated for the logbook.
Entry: {"value": 0, "unit": "rpm"}
